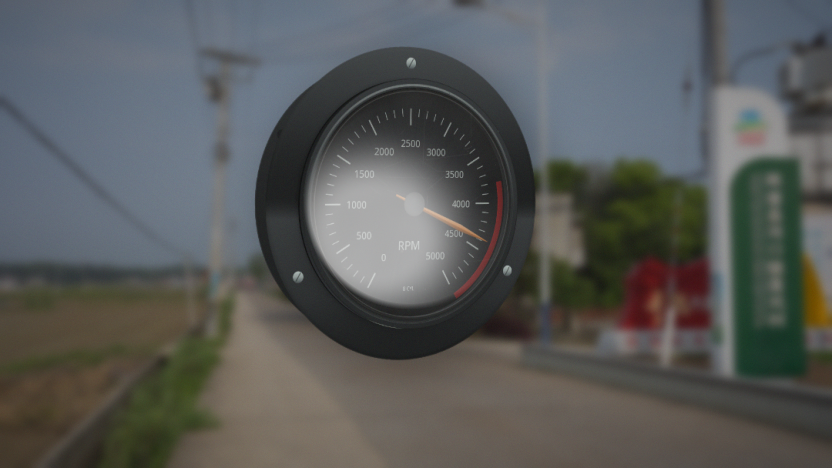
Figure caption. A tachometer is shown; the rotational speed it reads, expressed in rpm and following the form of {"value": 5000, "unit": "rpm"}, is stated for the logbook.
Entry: {"value": 4400, "unit": "rpm"}
